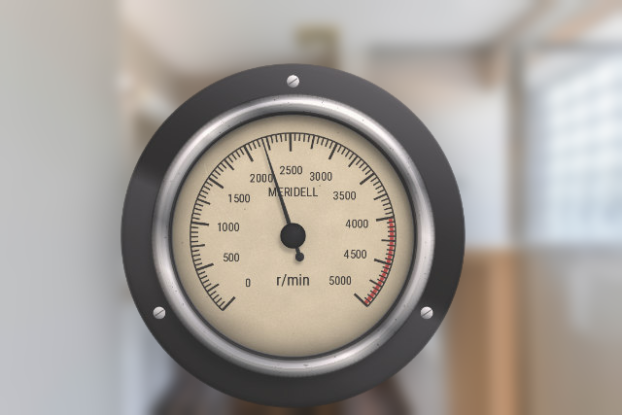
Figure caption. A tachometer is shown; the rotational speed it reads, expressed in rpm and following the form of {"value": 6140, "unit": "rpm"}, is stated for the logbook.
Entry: {"value": 2200, "unit": "rpm"}
